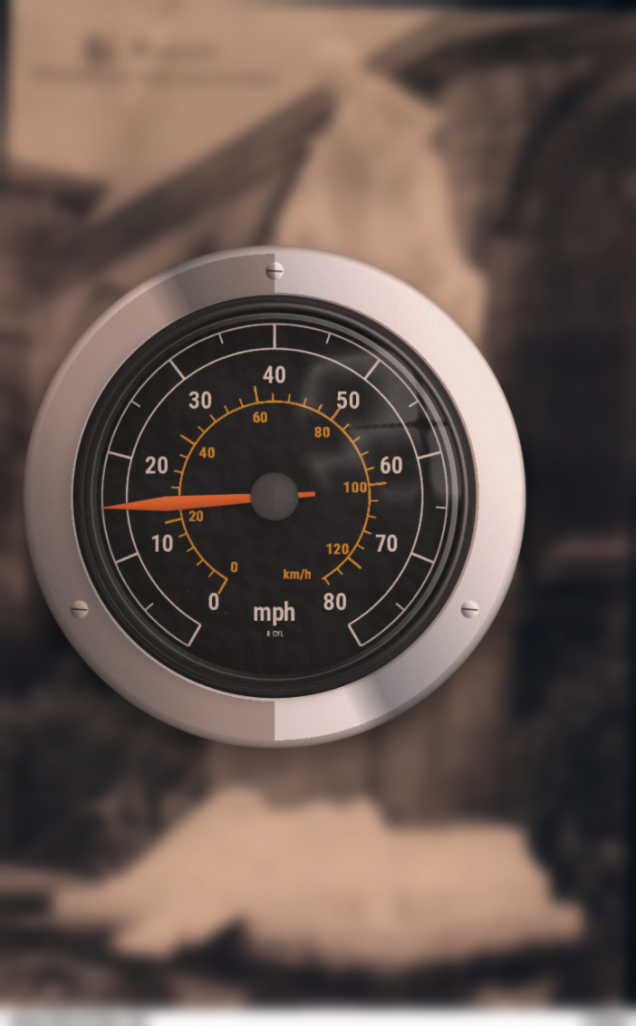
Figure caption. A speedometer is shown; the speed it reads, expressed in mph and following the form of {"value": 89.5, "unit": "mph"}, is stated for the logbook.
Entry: {"value": 15, "unit": "mph"}
